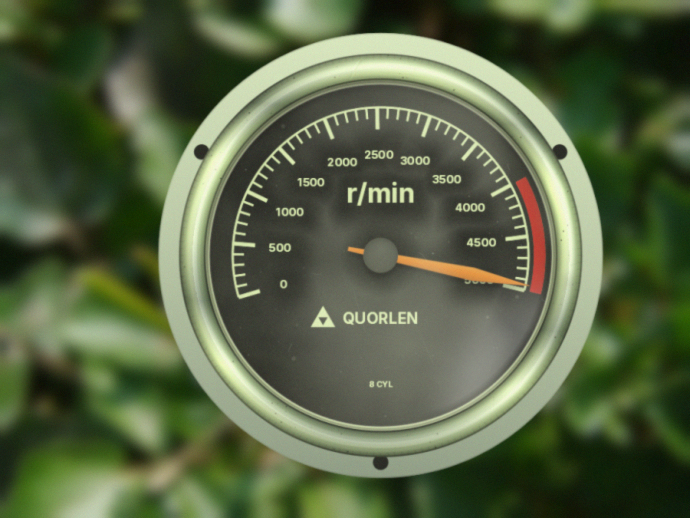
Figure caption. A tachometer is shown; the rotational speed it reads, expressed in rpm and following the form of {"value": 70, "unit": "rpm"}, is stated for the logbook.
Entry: {"value": 4950, "unit": "rpm"}
